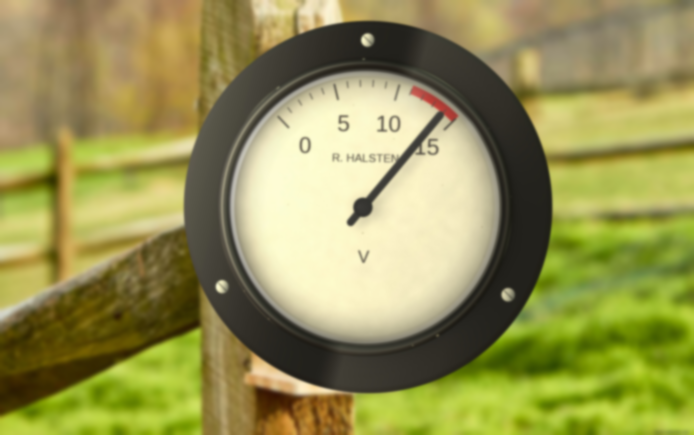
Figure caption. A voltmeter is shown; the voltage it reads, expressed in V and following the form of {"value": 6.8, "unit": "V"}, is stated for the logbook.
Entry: {"value": 14, "unit": "V"}
